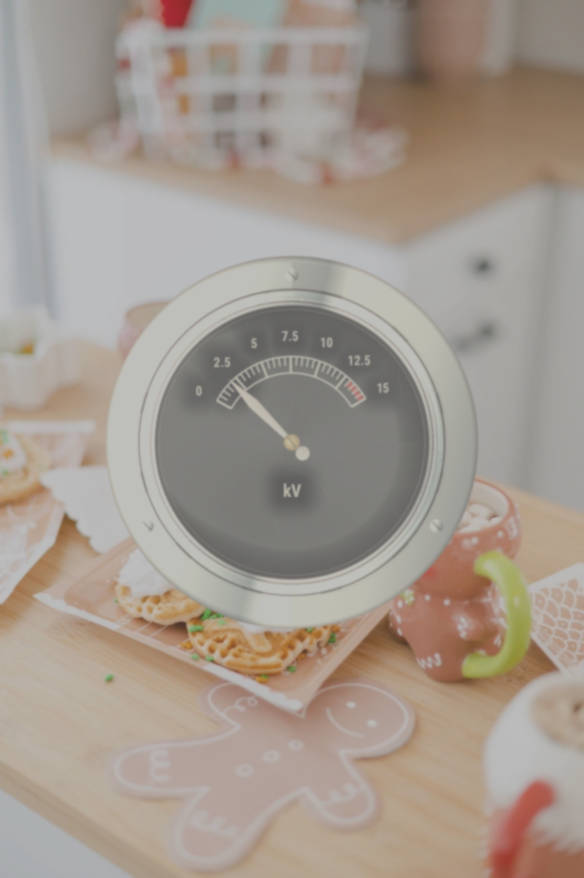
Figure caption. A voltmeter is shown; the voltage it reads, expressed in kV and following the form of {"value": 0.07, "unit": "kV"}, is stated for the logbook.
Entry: {"value": 2, "unit": "kV"}
